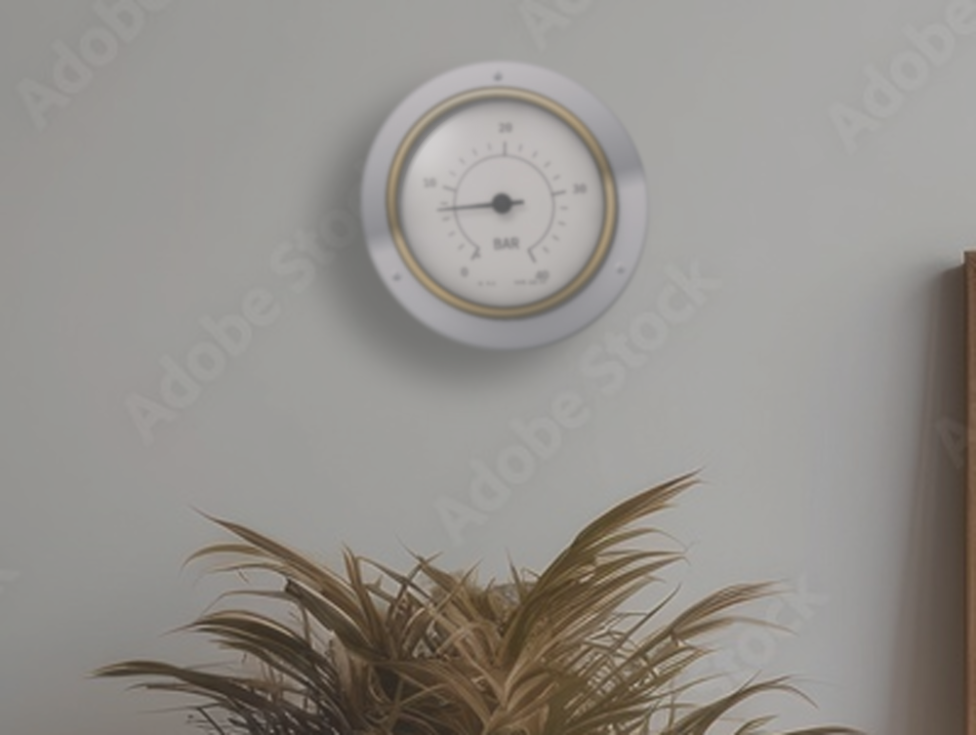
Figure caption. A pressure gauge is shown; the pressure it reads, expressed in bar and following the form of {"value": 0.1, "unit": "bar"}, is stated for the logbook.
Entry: {"value": 7, "unit": "bar"}
